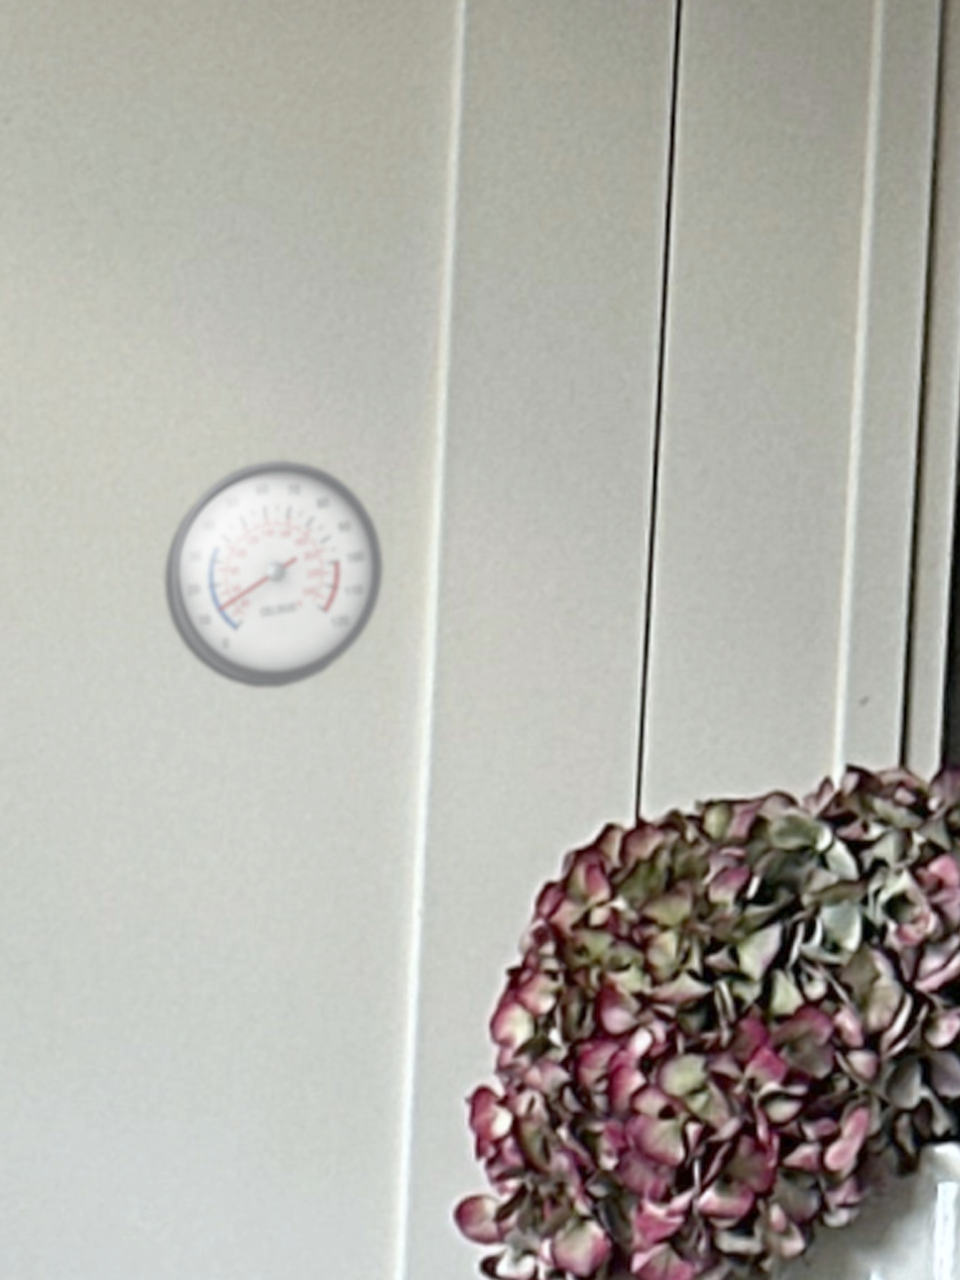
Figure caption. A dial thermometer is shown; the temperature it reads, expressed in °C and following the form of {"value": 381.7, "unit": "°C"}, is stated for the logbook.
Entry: {"value": 10, "unit": "°C"}
